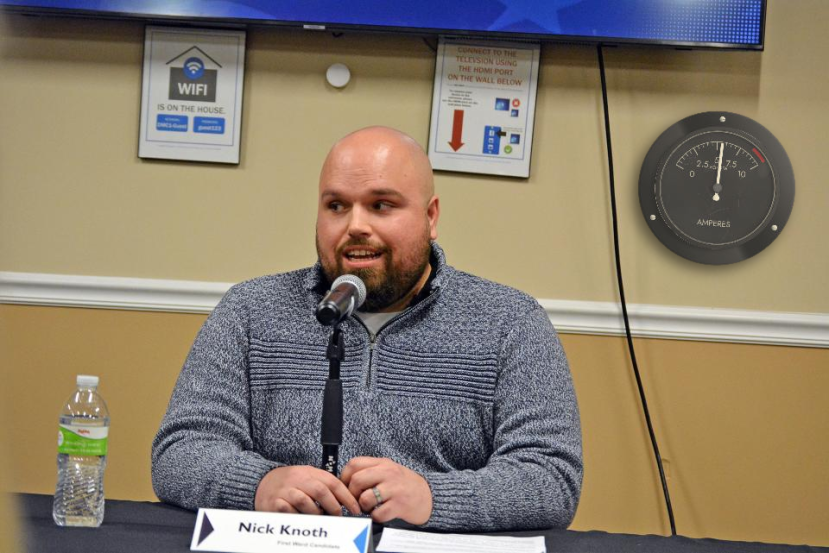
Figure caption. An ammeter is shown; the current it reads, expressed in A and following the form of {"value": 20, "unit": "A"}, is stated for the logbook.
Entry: {"value": 5.5, "unit": "A"}
